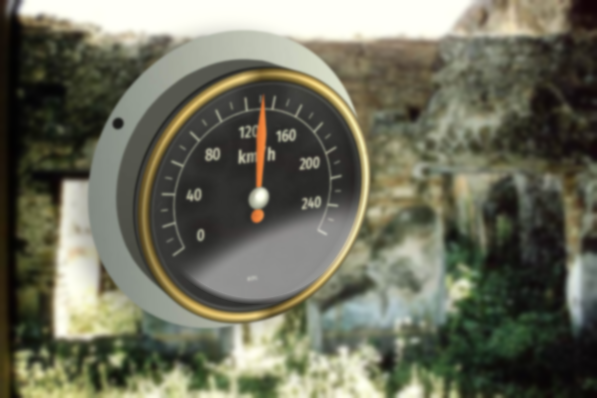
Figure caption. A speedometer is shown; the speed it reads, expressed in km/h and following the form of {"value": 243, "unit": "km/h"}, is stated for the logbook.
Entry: {"value": 130, "unit": "km/h"}
